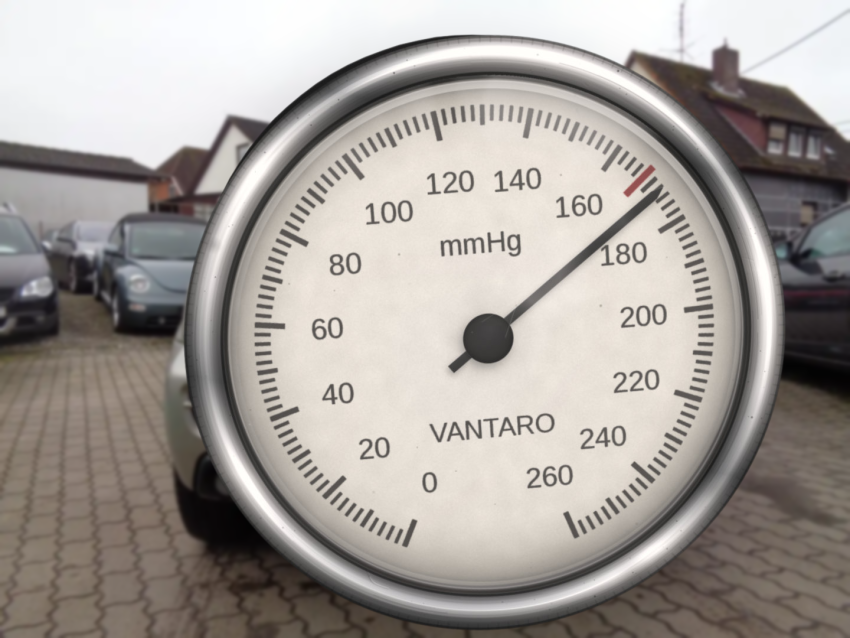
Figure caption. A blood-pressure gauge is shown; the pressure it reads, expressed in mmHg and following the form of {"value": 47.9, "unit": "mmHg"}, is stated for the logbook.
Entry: {"value": 172, "unit": "mmHg"}
